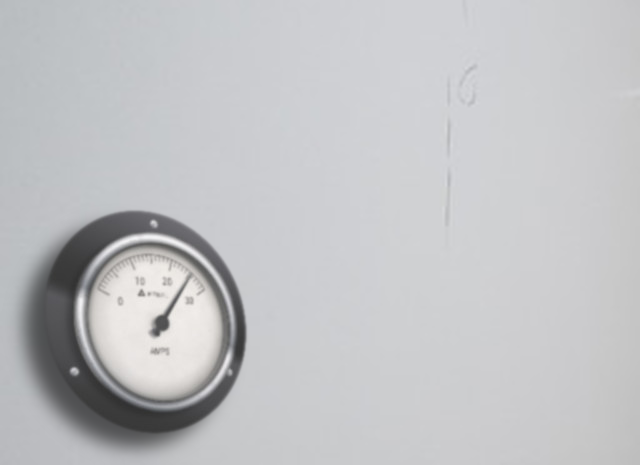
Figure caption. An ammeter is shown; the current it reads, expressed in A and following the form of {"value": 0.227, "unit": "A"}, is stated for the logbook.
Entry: {"value": 25, "unit": "A"}
